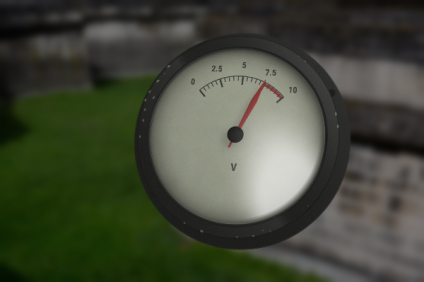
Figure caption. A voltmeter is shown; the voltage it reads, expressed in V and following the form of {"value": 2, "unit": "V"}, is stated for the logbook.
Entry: {"value": 7.5, "unit": "V"}
